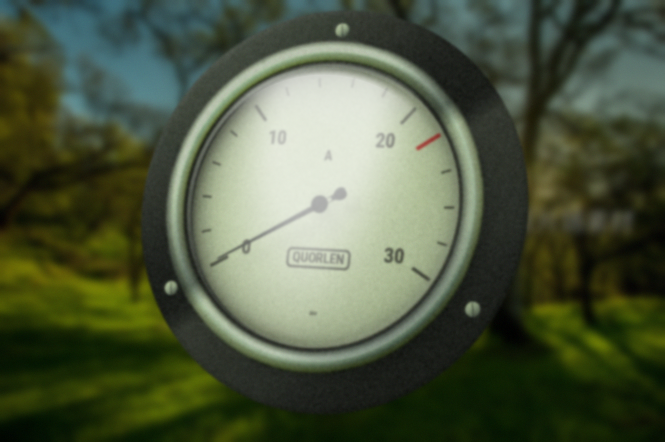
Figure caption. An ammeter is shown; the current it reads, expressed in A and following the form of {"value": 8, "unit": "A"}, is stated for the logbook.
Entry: {"value": 0, "unit": "A"}
